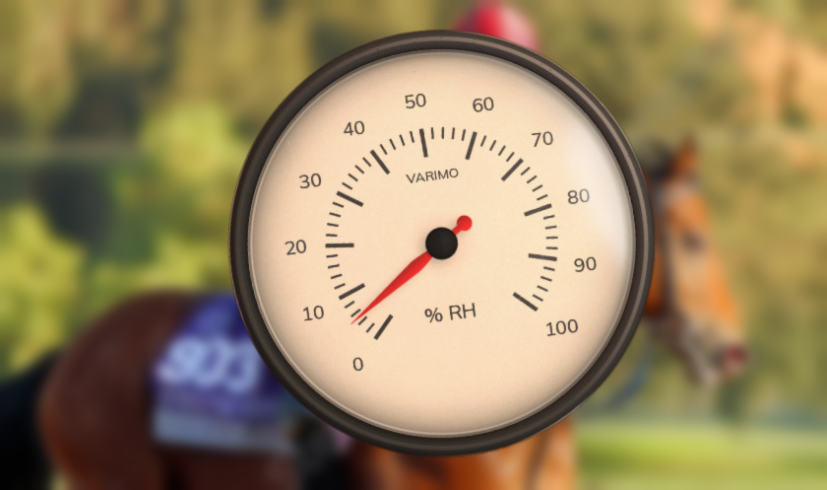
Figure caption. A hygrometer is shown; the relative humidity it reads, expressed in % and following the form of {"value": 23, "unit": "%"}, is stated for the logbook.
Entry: {"value": 5, "unit": "%"}
